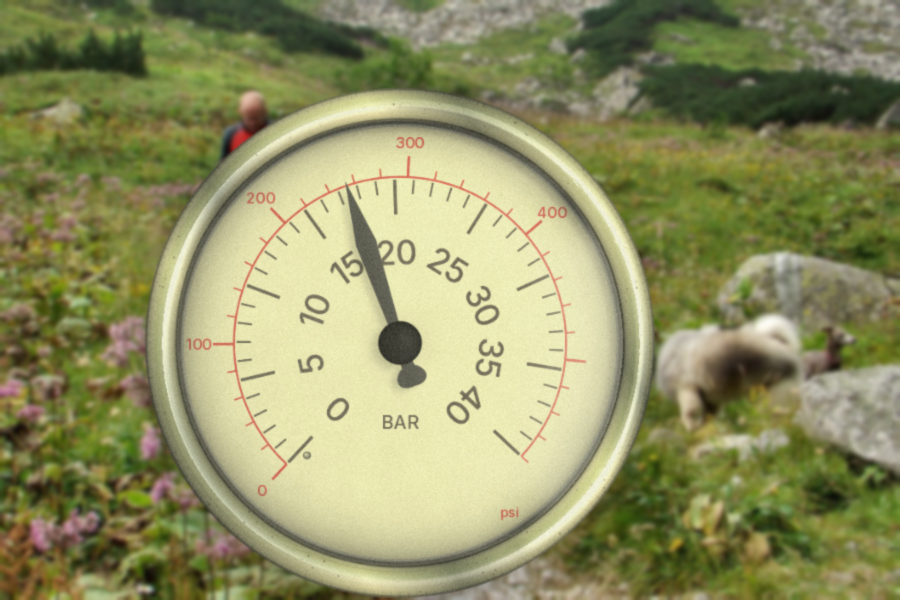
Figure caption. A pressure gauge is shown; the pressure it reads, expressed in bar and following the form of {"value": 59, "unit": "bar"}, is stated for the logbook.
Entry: {"value": 17.5, "unit": "bar"}
